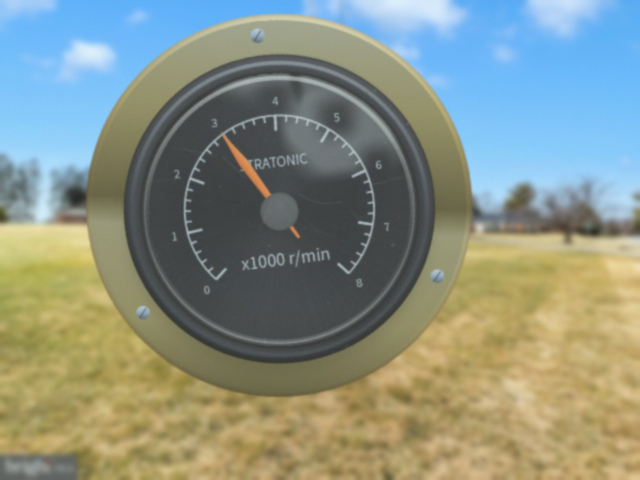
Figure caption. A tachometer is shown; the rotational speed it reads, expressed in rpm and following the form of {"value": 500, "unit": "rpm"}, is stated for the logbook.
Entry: {"value": 3000, "unit": "rpm"}
